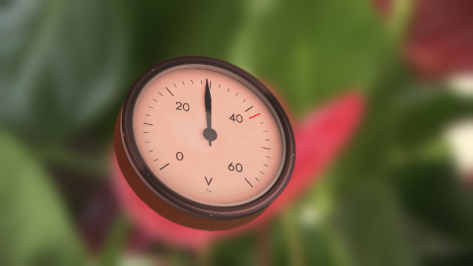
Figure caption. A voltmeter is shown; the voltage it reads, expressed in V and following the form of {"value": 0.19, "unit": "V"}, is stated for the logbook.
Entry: {"value": 29, "unit": "V"}
